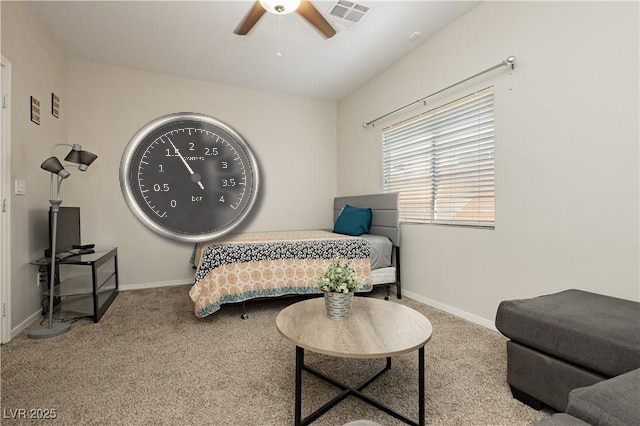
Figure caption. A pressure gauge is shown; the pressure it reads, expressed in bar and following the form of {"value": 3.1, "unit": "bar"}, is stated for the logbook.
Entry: {"value": 1.6, "unit": "bar"}
